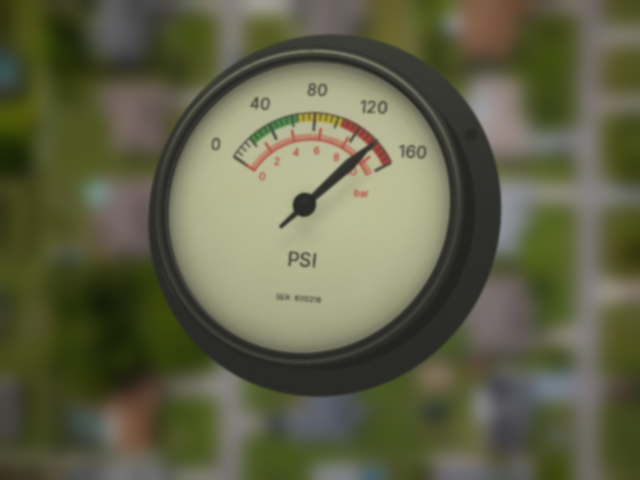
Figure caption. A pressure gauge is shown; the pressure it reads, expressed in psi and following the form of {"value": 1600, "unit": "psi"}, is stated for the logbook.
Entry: {"value": 140, "unit": "psi"}
